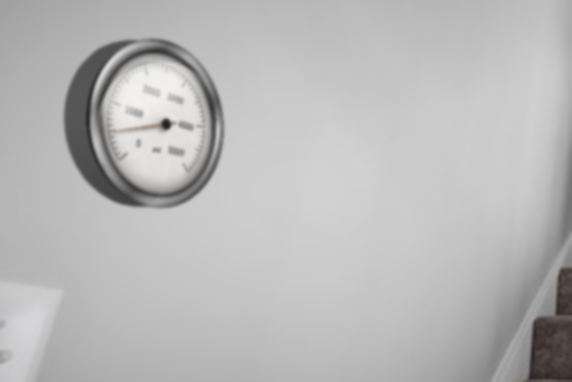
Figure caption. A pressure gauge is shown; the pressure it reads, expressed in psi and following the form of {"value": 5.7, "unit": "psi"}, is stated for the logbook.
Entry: {"value": 500, "unit": "psi"}
